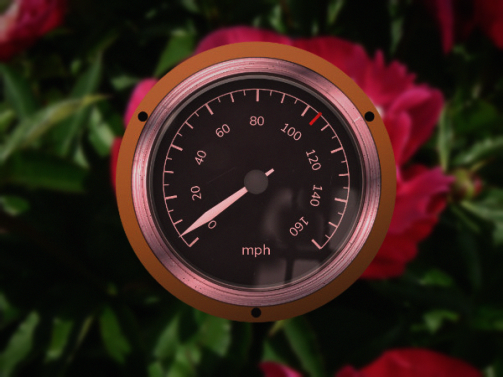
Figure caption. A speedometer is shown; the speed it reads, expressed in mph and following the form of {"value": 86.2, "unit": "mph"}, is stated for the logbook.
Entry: {"value": 5, "unit": "mph"}
